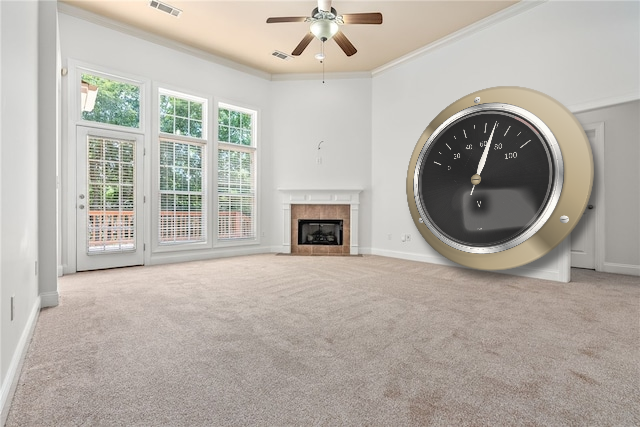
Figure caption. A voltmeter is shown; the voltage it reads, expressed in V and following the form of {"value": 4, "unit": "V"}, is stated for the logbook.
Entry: {"value": 70, "unit": "V"}
